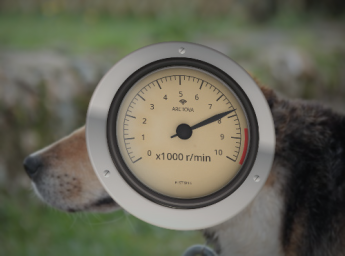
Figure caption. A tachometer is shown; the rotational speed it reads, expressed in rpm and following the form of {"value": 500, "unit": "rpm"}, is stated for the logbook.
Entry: {"value": 7800, "unit": "rpm"}
